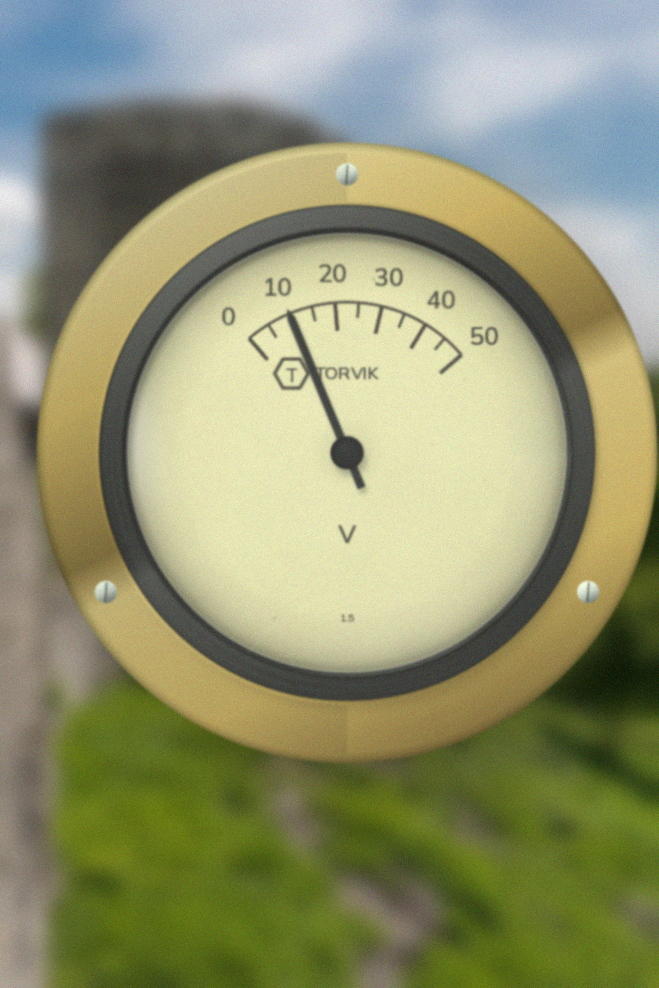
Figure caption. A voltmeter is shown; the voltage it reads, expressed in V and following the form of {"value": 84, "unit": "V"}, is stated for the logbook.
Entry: {"value": 10, "unit": "V"}
